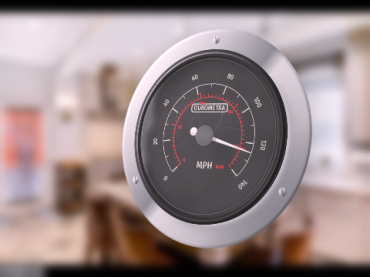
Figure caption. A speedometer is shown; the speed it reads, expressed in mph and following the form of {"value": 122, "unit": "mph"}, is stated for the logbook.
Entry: {"value": 125, "unit": "mph"}
